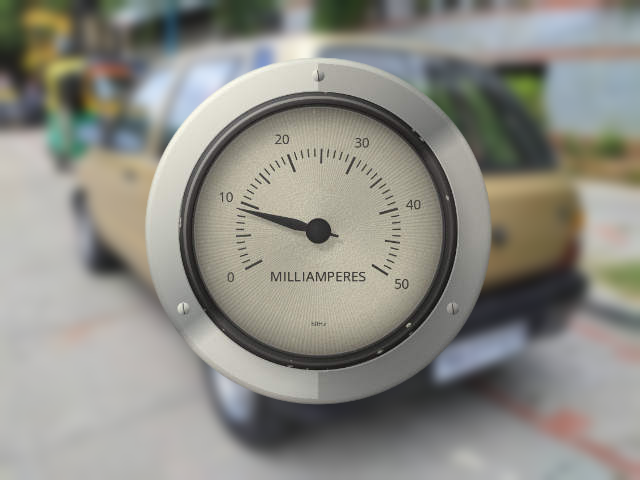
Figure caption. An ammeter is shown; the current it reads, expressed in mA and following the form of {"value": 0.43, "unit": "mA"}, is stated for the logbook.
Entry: {"value": 9, "unit": "mA"}
